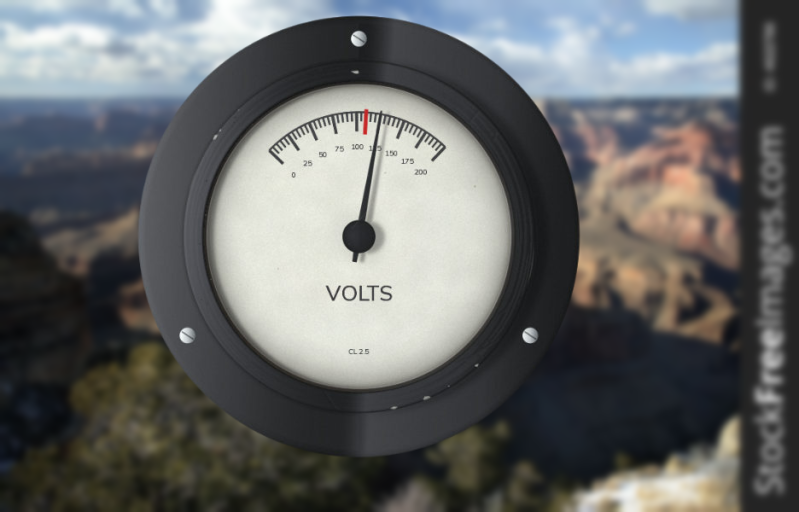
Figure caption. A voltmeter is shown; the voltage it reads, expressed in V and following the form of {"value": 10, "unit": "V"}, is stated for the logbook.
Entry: {"value": 125, "unit": "V"}
